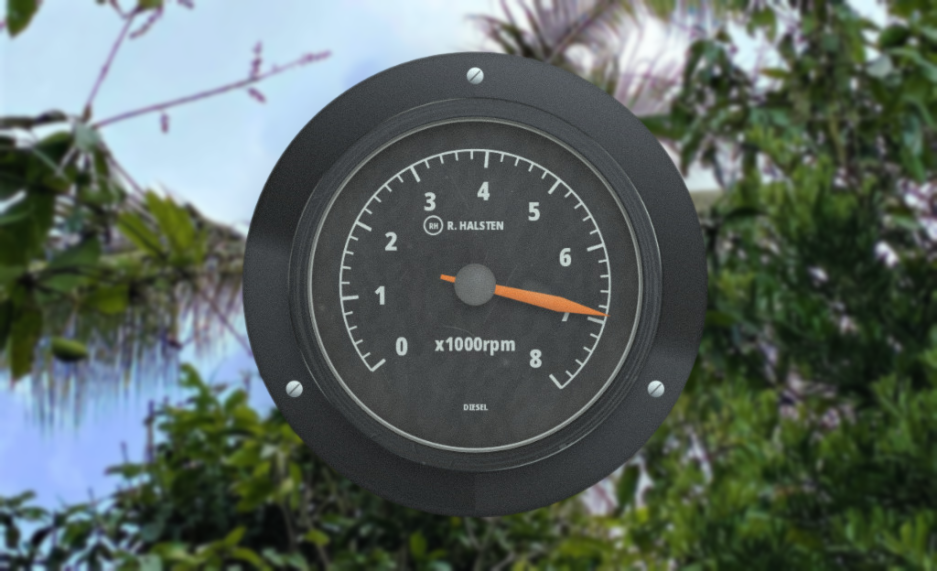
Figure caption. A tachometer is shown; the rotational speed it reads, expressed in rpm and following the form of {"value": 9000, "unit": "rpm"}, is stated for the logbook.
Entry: {"value": 6900, "unit": "rpm"}
